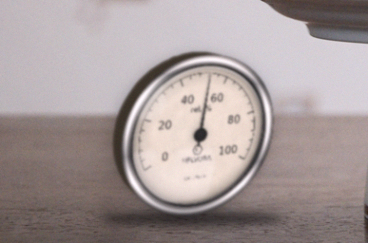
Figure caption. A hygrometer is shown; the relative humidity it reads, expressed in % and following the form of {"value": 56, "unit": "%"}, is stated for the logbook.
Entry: {"value": 52, "unit": "%"}
